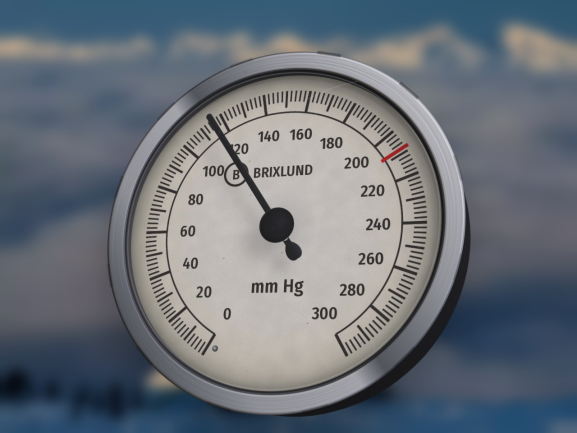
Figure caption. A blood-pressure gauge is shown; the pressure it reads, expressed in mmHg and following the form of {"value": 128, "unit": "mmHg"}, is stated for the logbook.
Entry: {"value": 116, "unit": "mmHg"}
